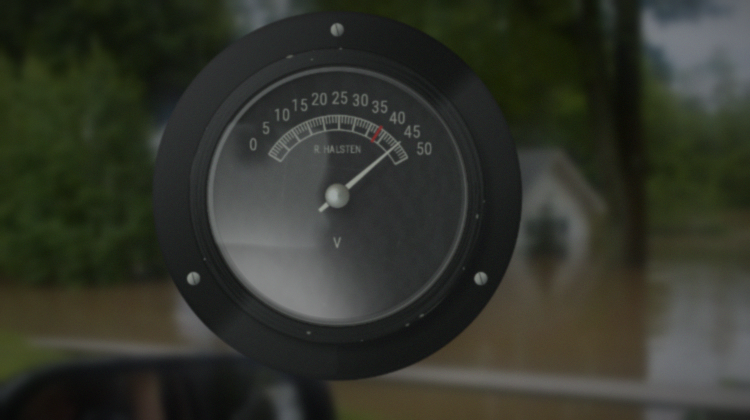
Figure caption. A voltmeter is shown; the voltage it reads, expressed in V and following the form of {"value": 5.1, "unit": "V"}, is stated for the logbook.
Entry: {"value": 45, "unit": "V"}
